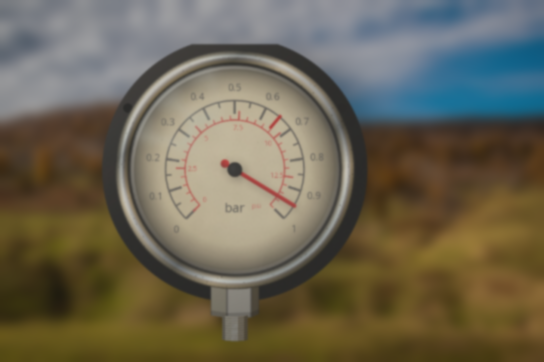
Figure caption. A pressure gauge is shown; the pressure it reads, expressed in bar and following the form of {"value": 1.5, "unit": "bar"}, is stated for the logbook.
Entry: {"value": 0.95, "unit": "bar"}
